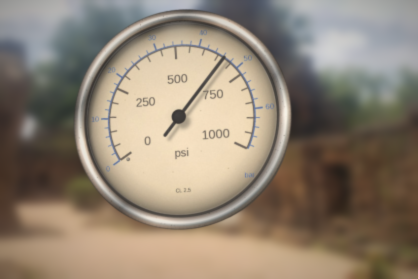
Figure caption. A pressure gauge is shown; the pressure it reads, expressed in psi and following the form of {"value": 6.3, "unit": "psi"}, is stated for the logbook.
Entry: {"value": 675, "unit": "psi"}
